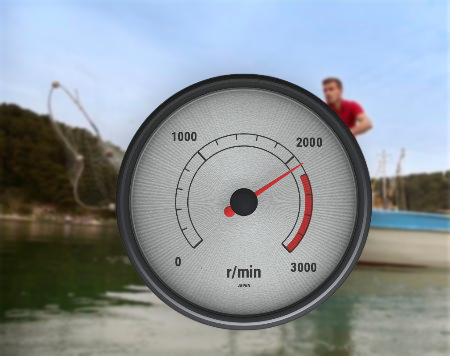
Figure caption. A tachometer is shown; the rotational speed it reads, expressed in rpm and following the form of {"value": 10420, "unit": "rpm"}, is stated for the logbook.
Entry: {"value": 2100, "unit": "rpm"}
